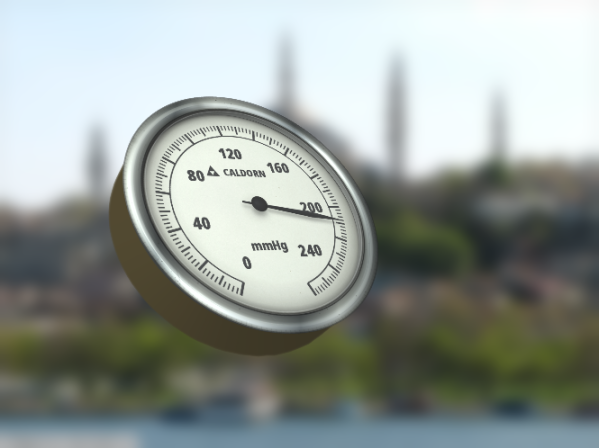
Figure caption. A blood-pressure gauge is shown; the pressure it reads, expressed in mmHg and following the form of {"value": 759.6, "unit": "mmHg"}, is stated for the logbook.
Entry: {"value": 210, "unit": "mmHg"}
